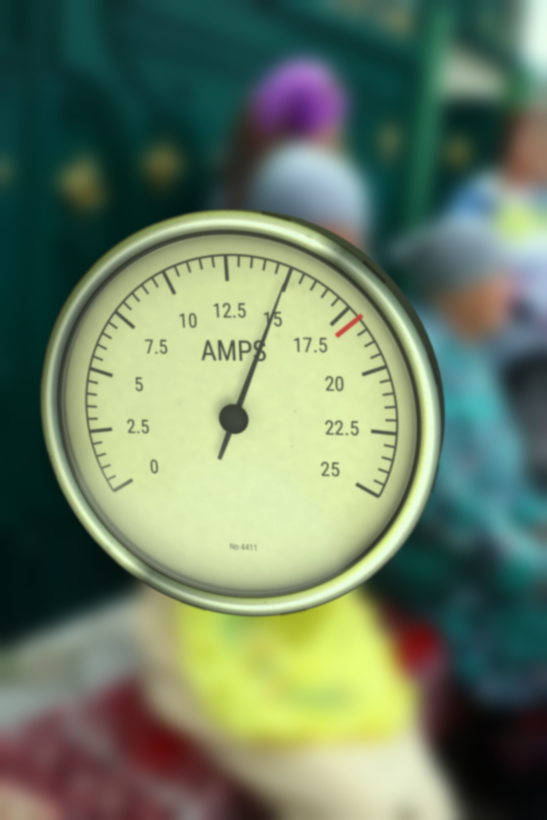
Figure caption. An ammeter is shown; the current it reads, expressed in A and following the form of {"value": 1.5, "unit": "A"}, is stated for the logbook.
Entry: {"value": 15, "unit": "A"}
